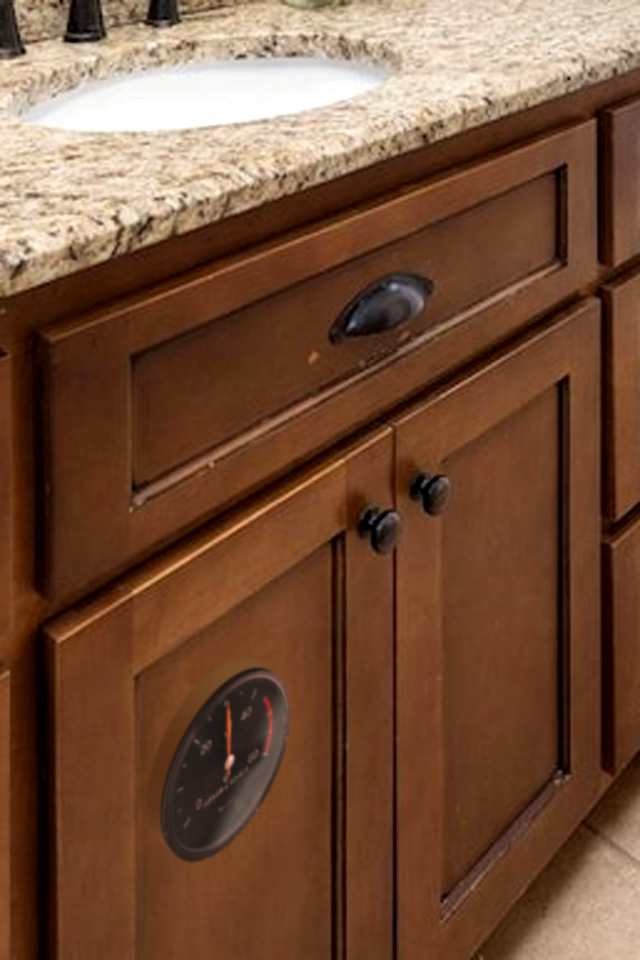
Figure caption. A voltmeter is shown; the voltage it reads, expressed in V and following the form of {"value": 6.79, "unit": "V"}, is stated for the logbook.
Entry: {"value": 30, "unit": "V"}
